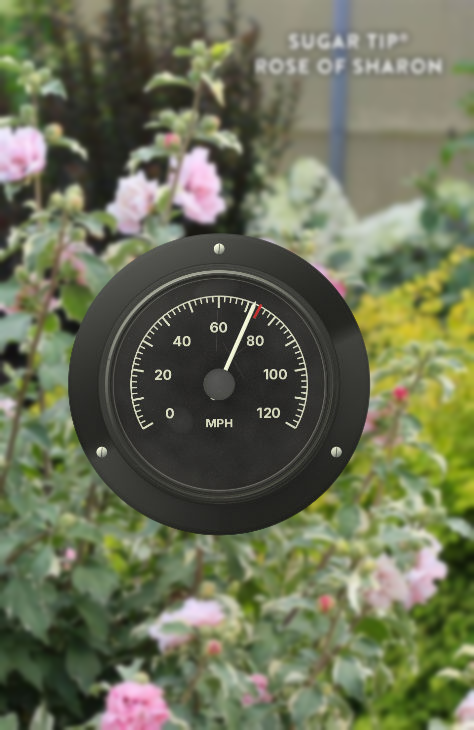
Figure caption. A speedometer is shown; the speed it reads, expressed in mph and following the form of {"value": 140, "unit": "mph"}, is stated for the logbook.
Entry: {"value": 72, "unit": "mph"}
